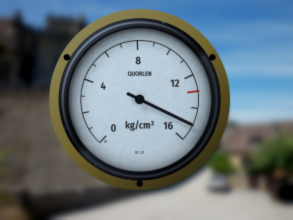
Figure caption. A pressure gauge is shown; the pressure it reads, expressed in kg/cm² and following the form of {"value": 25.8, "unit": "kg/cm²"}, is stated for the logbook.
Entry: {"value": 15, "unit": "kg/cm²"}
